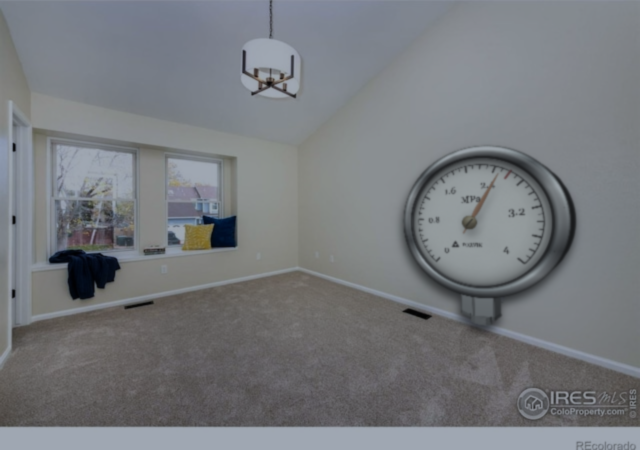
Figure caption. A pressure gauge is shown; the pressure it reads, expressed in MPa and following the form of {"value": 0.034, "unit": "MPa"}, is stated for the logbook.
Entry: {"value": 2.5, "unit": "MPa"}
